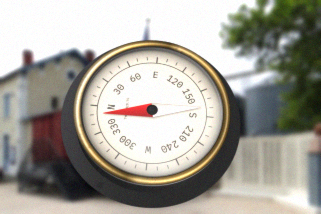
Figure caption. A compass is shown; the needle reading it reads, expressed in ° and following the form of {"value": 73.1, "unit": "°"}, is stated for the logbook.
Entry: {"value": 350, "unit": "°"}
